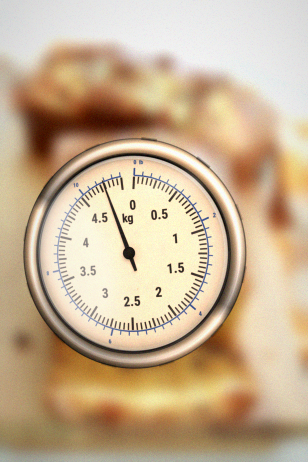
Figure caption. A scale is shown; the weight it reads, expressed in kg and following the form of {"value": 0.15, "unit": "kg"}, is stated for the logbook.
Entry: {"value": 4.8, "unit": "kg"}
